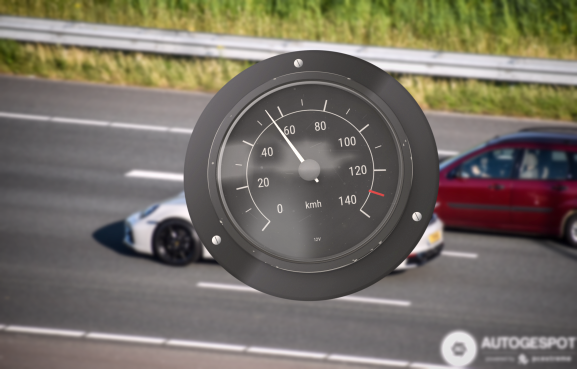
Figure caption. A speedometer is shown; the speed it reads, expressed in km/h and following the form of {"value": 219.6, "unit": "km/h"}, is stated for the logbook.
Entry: {"value": 55, "unit": "km/h"}
